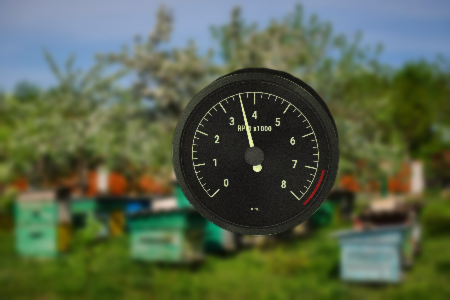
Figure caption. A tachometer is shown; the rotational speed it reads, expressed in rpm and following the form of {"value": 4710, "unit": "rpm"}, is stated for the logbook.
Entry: {"value": 3600, "unit": "rpm"}
